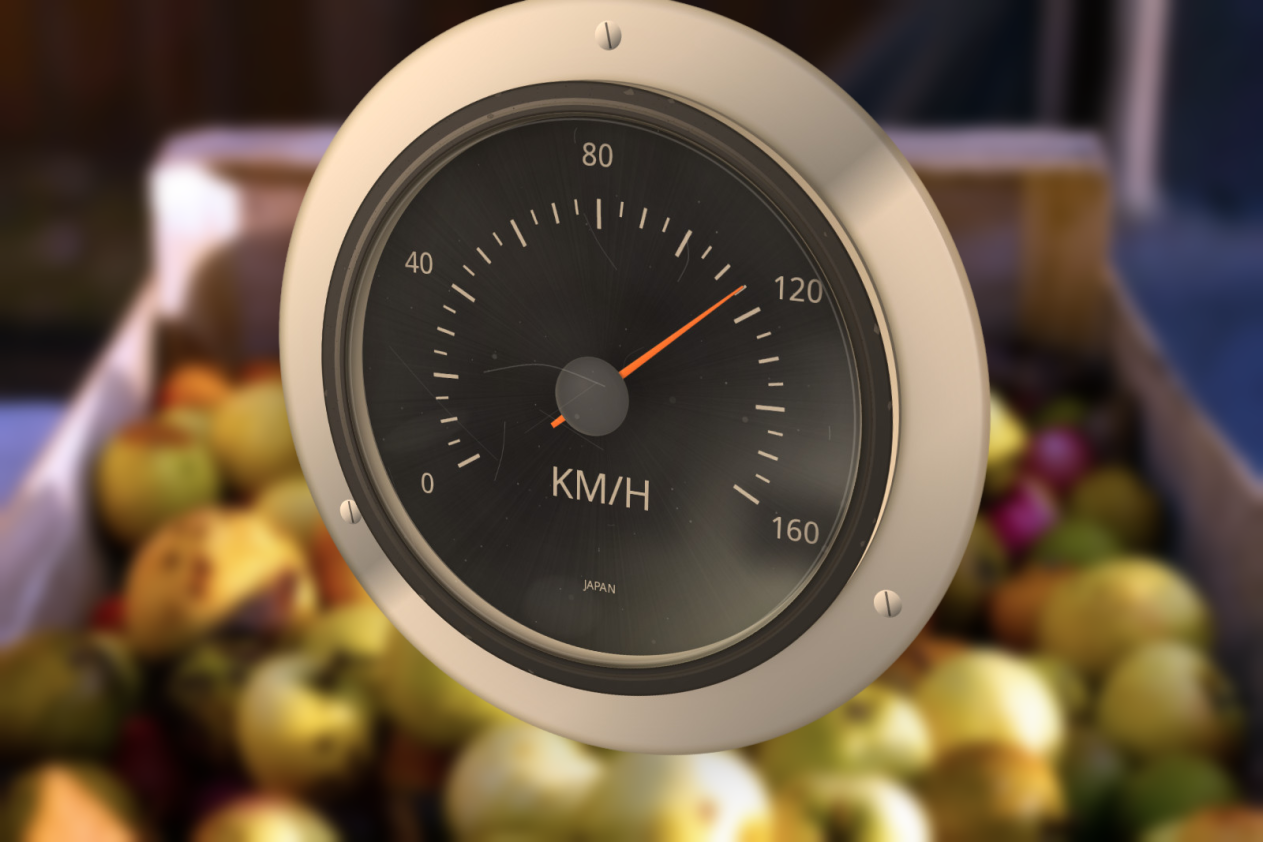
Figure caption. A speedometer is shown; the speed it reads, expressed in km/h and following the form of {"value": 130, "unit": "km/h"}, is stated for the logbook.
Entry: {"value": 115, "unit": "km/h"}
